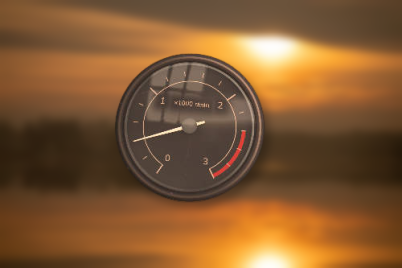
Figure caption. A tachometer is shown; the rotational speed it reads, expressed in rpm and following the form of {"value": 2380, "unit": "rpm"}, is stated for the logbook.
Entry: {"value": 400, "unit": "rpm"}
